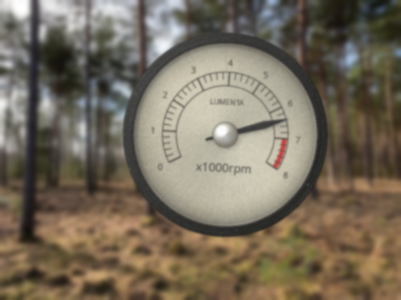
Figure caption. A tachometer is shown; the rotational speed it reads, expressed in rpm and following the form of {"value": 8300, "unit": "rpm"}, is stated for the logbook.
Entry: {"value": 6400, "unit": "rpm"}
